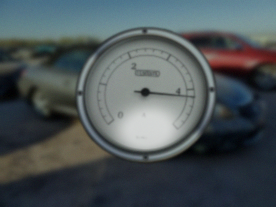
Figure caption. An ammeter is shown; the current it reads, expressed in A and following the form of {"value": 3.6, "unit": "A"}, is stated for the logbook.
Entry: {"value": 4.2, "unit": "A"}
